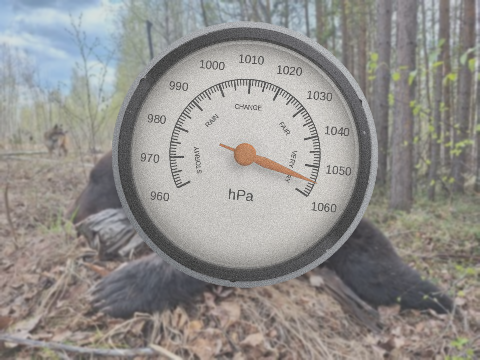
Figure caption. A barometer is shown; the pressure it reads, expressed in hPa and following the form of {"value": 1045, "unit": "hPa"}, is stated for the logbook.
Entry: {"value": 1055, "unit": "hPa"}
